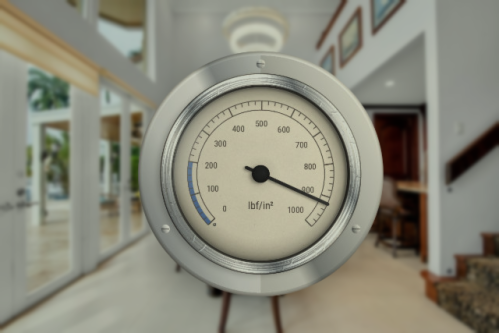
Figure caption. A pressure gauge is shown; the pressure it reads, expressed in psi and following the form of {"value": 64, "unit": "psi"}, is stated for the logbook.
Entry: {"value": 920, "unit": "psi"}
